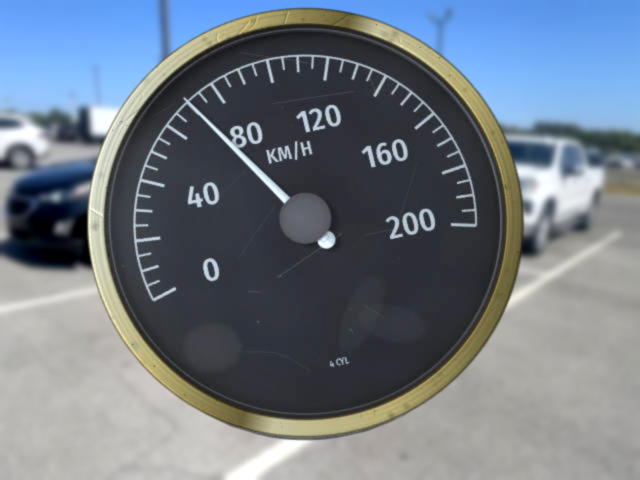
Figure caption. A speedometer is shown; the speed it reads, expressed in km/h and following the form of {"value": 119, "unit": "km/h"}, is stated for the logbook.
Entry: {"value": 70, "unit": "km/h"}
